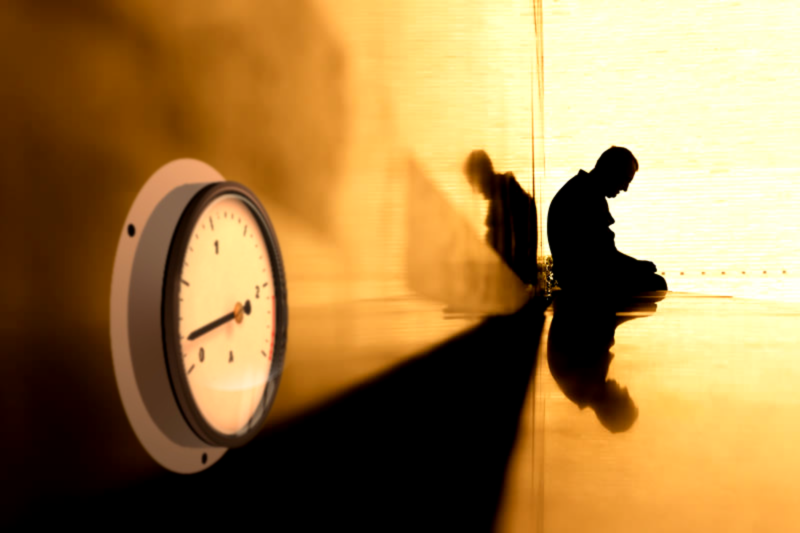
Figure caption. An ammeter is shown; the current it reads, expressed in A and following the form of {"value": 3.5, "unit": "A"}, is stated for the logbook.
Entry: {"value": 0.2, "unit": "A"}
